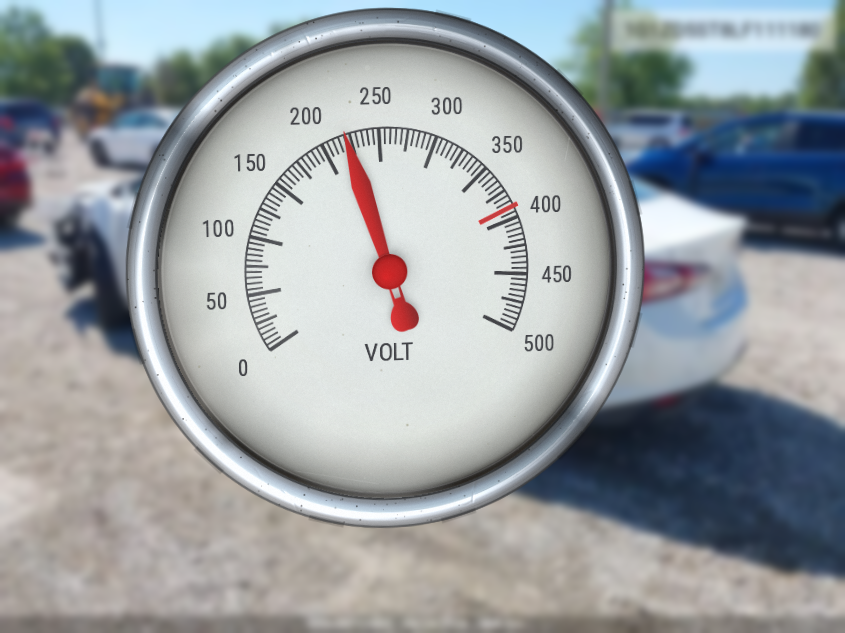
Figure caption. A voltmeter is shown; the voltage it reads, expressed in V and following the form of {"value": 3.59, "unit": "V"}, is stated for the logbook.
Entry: {"value": 220, "unit": "V"}
